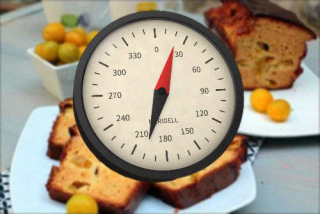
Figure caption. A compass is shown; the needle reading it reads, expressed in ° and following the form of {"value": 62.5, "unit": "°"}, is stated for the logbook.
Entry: {"value": 20, "unit": "°"}
